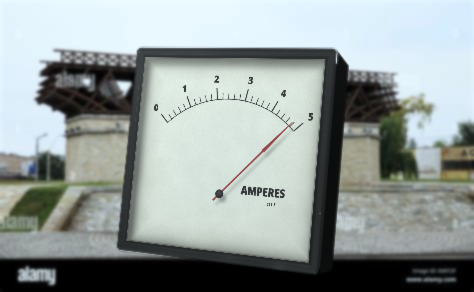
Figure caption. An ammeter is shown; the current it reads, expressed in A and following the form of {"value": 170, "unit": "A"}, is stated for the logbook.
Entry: {"value": 4.8, "unit": "A"}
